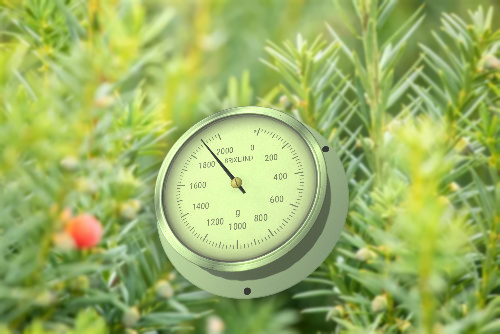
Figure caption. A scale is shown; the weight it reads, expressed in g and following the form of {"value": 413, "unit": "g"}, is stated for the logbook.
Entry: {"value": 1900, "unit": "g"}
